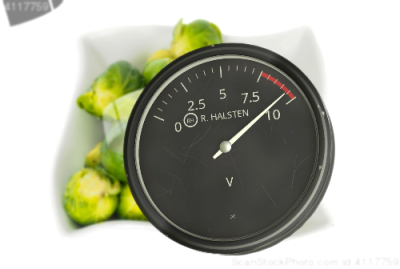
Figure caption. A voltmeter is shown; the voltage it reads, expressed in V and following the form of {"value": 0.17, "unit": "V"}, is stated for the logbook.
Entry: {"value": 9.5, "unit": "V"}
